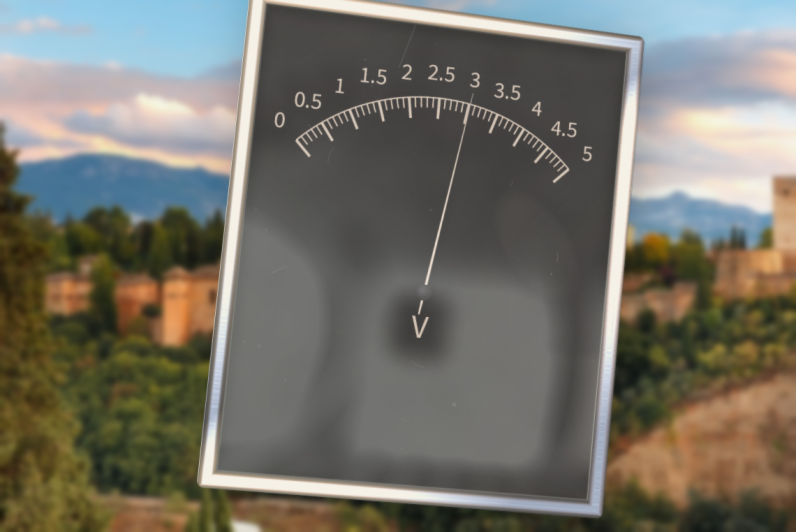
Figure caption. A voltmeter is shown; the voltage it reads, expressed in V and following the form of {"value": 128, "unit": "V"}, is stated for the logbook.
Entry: {"value": 3, "unit": "V"}
